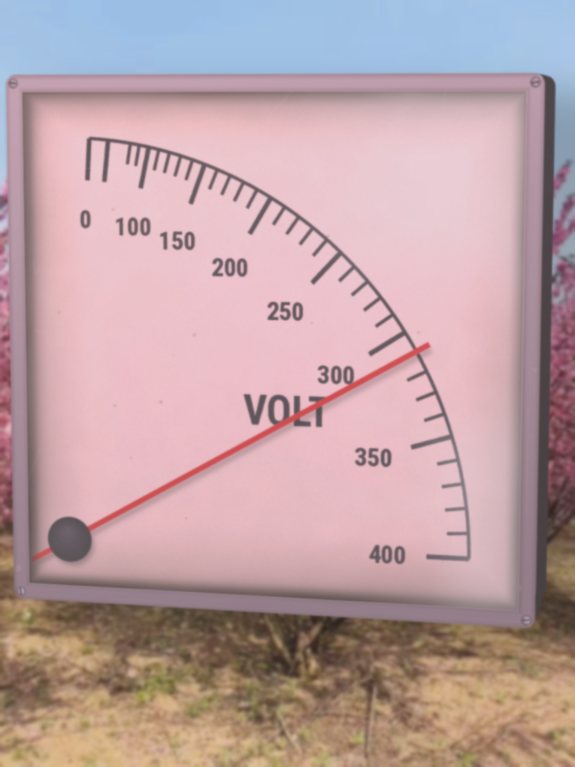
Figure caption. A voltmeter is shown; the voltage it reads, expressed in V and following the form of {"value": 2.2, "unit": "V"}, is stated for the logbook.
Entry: {"value": 310, "unit": "V"}
